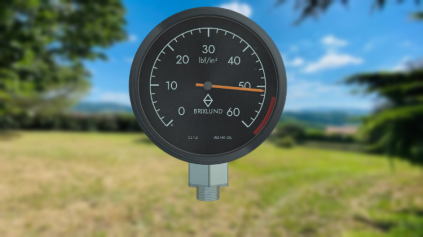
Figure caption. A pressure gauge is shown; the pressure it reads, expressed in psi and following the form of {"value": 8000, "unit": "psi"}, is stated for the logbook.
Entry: {"value": 51, "unit": "psi"}
